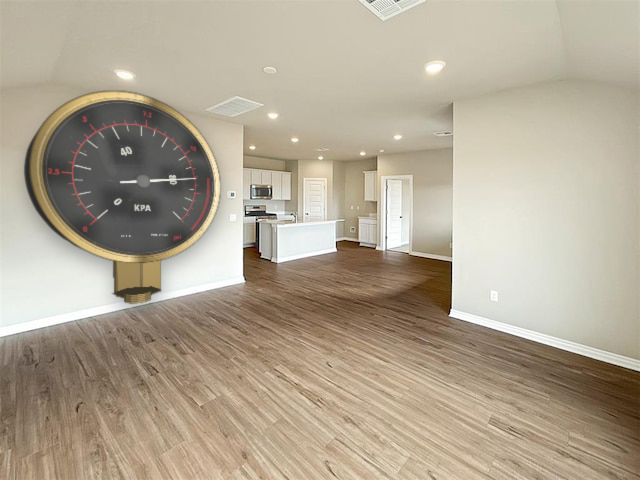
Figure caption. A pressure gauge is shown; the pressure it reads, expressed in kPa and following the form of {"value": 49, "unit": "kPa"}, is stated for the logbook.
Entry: {"value": 80, "unit": "kPa"}
